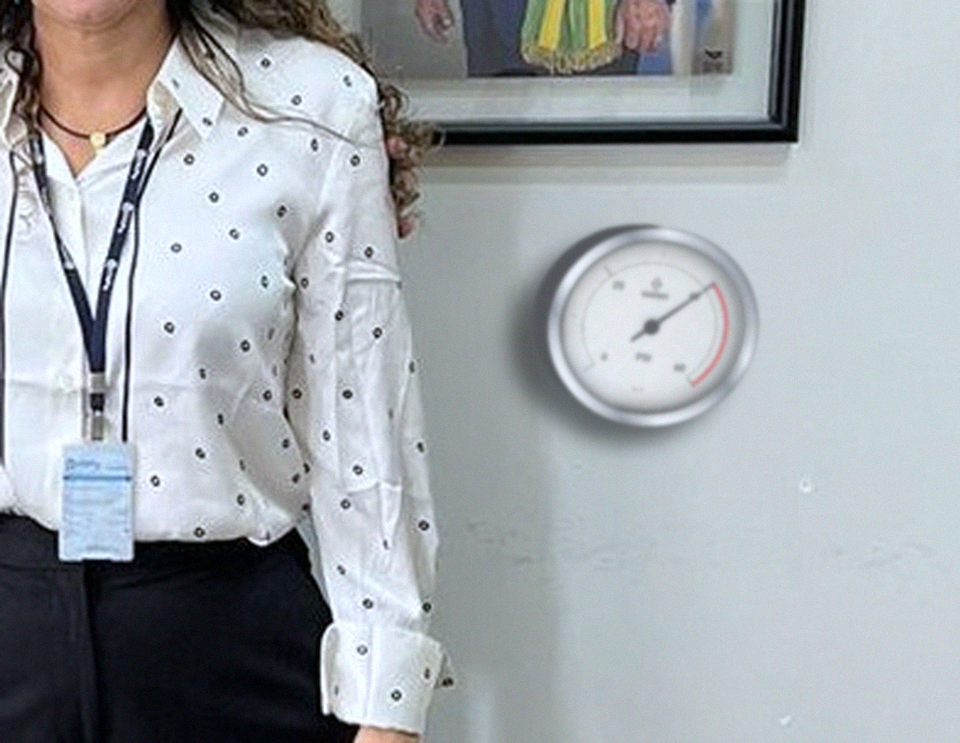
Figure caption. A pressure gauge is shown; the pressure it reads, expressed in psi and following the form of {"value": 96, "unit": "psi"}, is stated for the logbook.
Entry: {"value": 40, "unit": "psi"}
